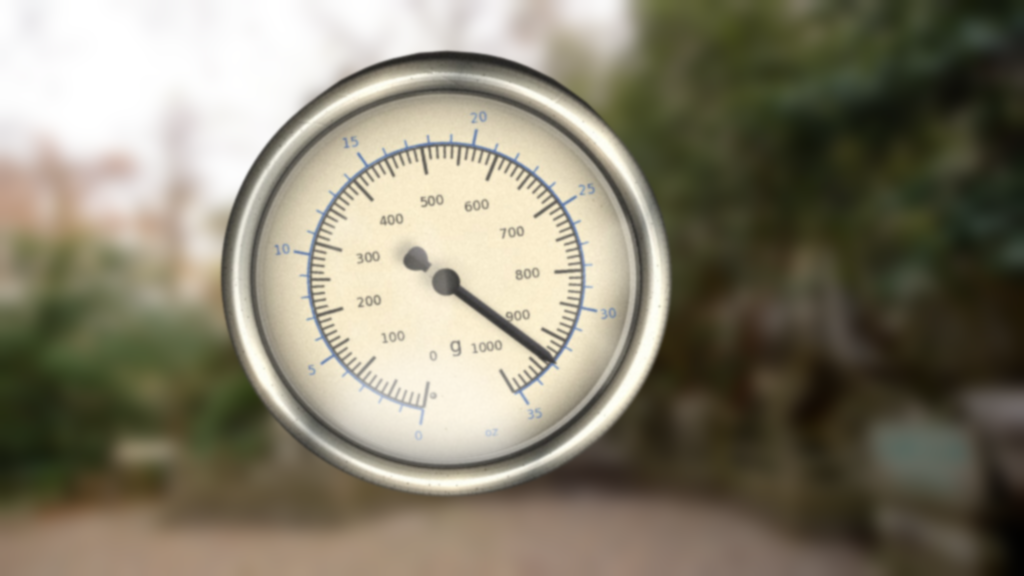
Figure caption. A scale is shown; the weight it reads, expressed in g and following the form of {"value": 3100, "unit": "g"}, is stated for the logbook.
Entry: {"value": 930, "unit": "g"}
